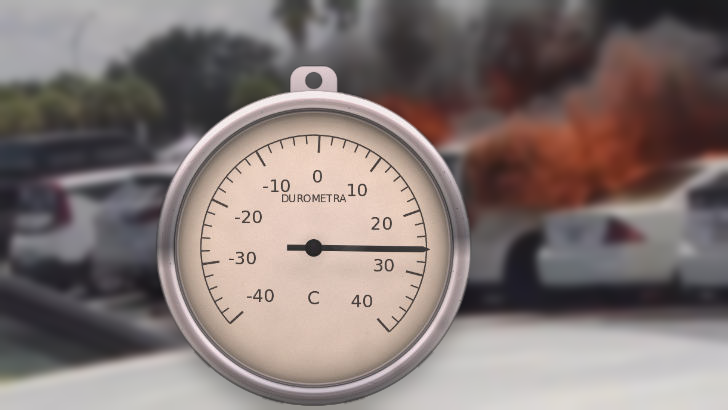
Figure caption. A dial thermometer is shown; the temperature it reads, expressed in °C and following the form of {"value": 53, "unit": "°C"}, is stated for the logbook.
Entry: {"value": 26, "unit": "°C"}
